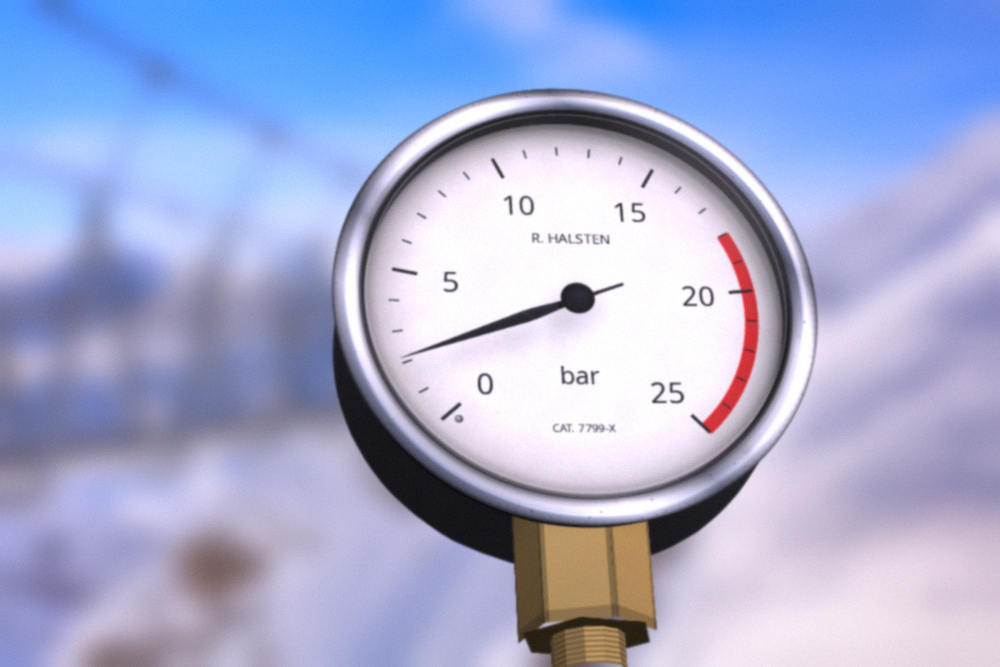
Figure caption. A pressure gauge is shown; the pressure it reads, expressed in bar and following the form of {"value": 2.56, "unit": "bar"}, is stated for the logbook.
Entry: {"value": 2, "unit": "bar"}
